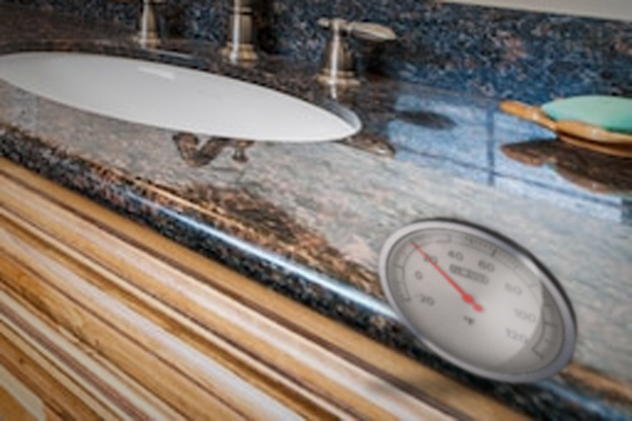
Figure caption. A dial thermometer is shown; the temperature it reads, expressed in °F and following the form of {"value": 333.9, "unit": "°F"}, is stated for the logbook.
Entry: {"value": 20, "unit": "°F"}
